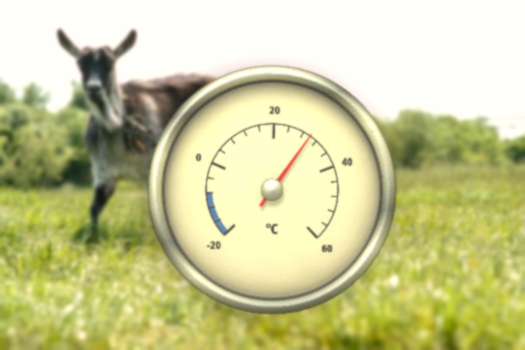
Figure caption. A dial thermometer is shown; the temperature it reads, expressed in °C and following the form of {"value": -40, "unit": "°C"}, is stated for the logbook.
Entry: {"value": 30, "unit": "°C"}
